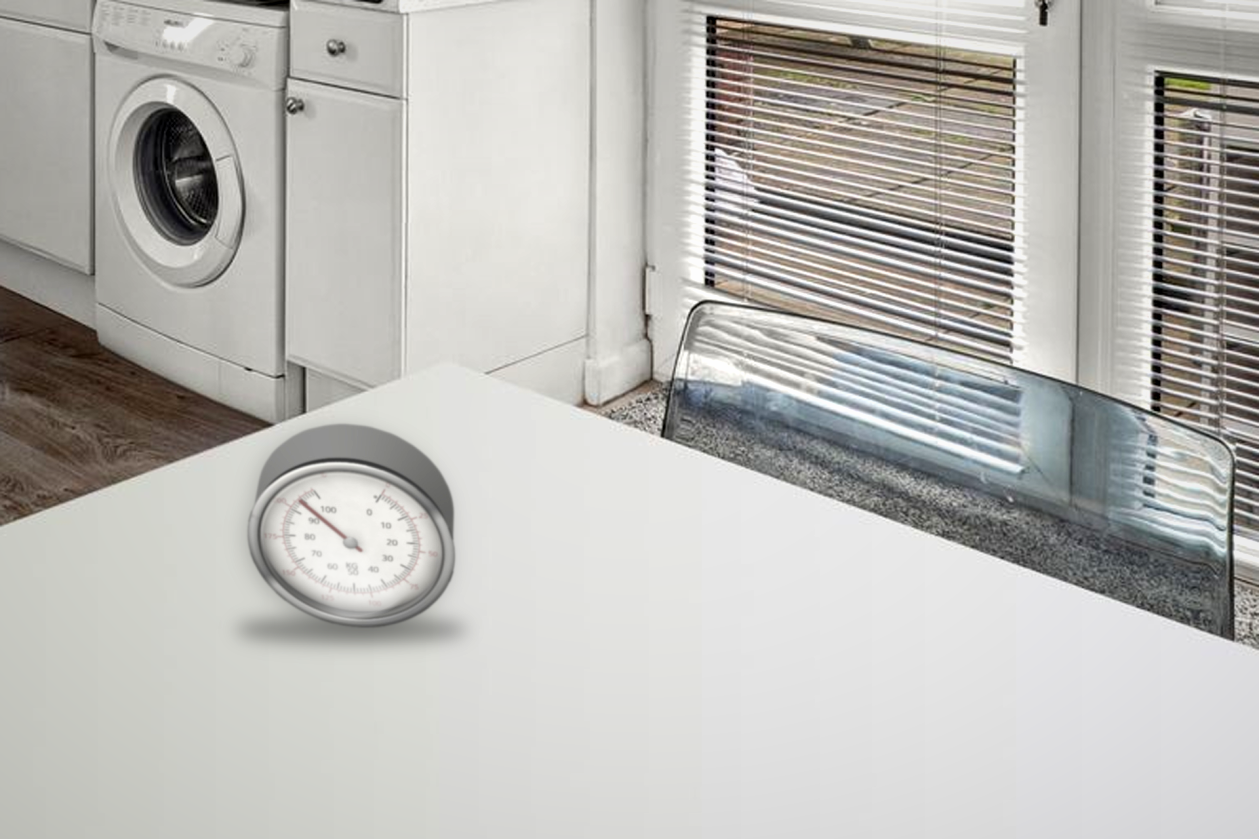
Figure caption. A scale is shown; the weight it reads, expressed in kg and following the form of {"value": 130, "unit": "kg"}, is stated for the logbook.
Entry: {"value": 95, "unit": "kg"}
